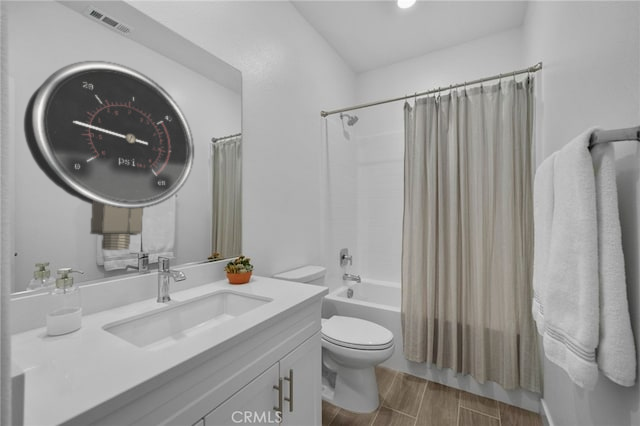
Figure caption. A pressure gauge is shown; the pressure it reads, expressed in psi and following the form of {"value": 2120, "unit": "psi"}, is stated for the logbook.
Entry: {"value": 10, "unit": "psi"}
